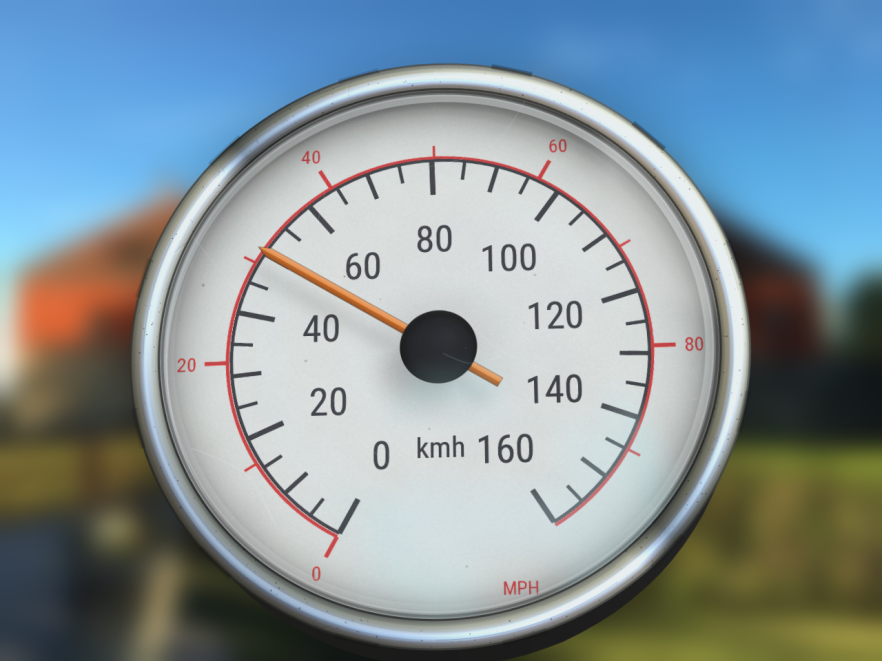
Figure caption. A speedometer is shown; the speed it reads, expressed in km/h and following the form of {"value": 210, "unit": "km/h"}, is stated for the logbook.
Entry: {"value": 50, "unit": "km/h"}
